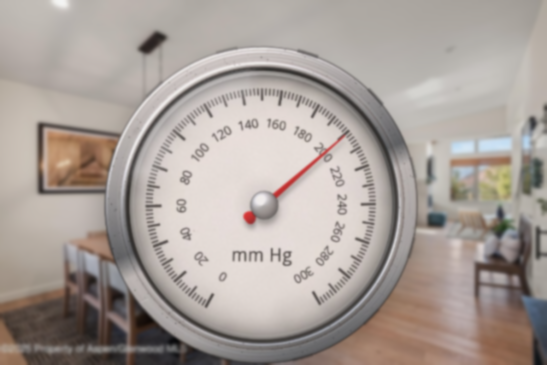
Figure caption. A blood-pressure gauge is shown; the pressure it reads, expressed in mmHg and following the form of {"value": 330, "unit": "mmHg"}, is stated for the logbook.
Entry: {"value": 200, "unit": "mmHg"}
